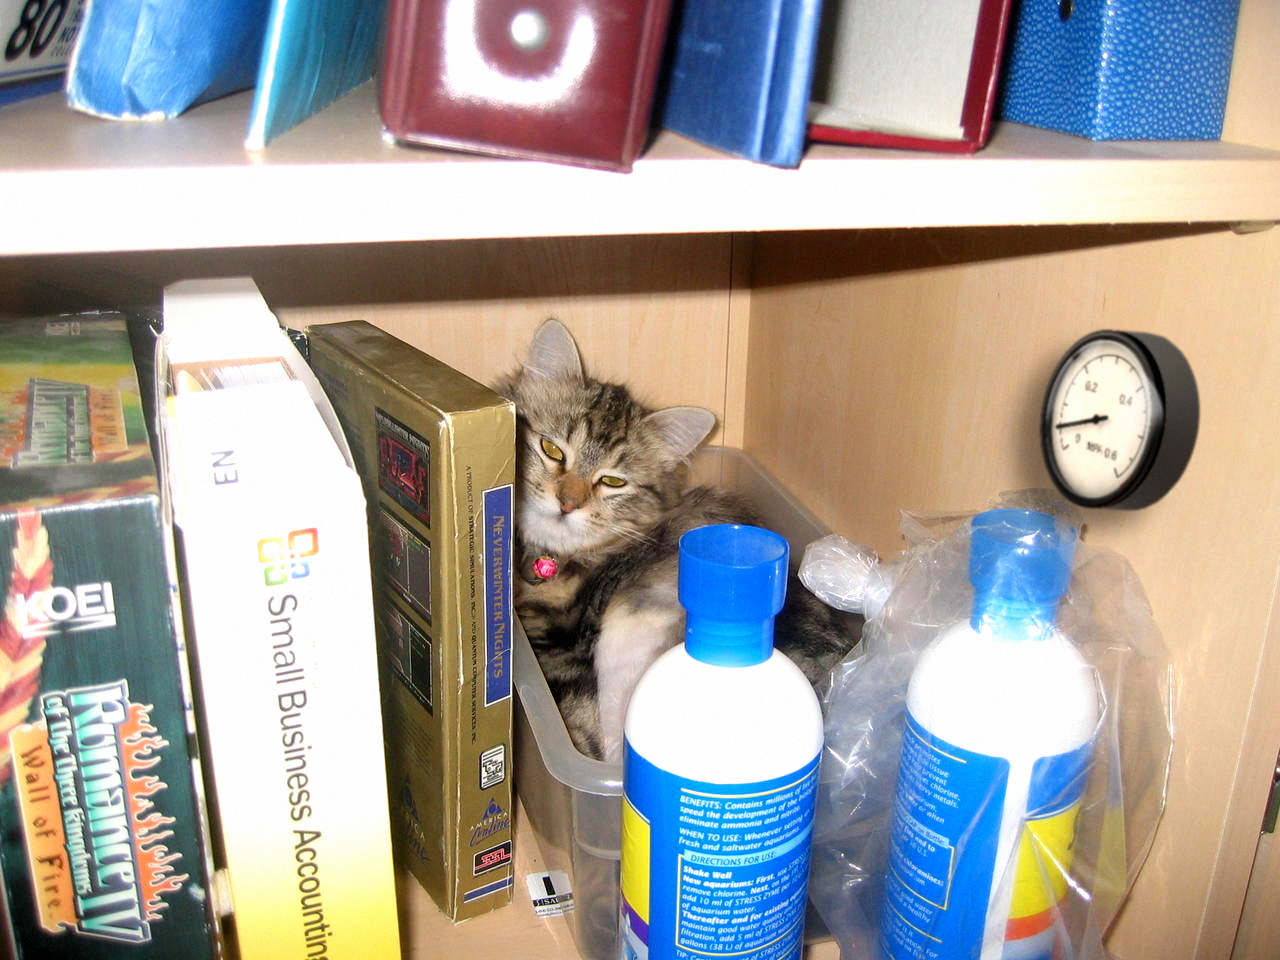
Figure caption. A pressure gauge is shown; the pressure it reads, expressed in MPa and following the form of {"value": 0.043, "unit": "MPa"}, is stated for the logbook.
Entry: {"value": 0.05, "unit": "MPa"}
